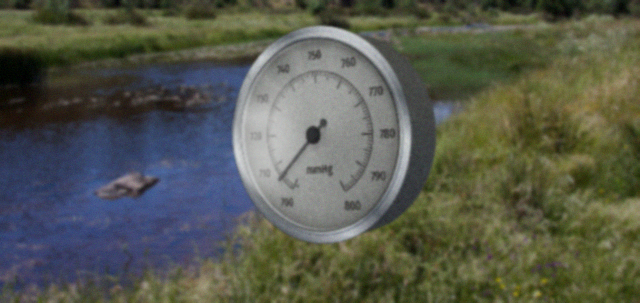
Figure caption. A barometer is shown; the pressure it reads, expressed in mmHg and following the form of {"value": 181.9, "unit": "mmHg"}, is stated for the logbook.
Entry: {"value": 705, "unit": "mmHg"}
